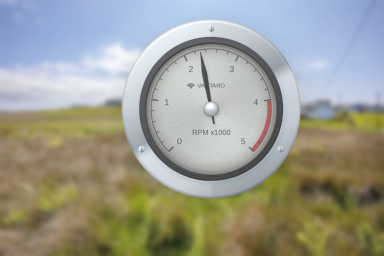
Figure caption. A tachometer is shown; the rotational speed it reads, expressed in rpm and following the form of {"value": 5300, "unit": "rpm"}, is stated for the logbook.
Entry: {"value": 2300, "unit": "rpm"}
